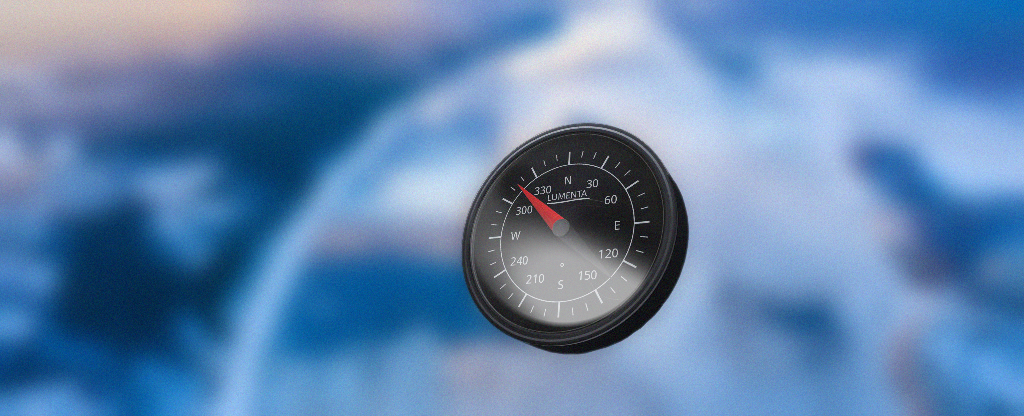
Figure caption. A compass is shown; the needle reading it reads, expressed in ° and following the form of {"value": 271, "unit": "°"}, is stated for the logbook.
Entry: {"value": 315, "unit": "°"}
